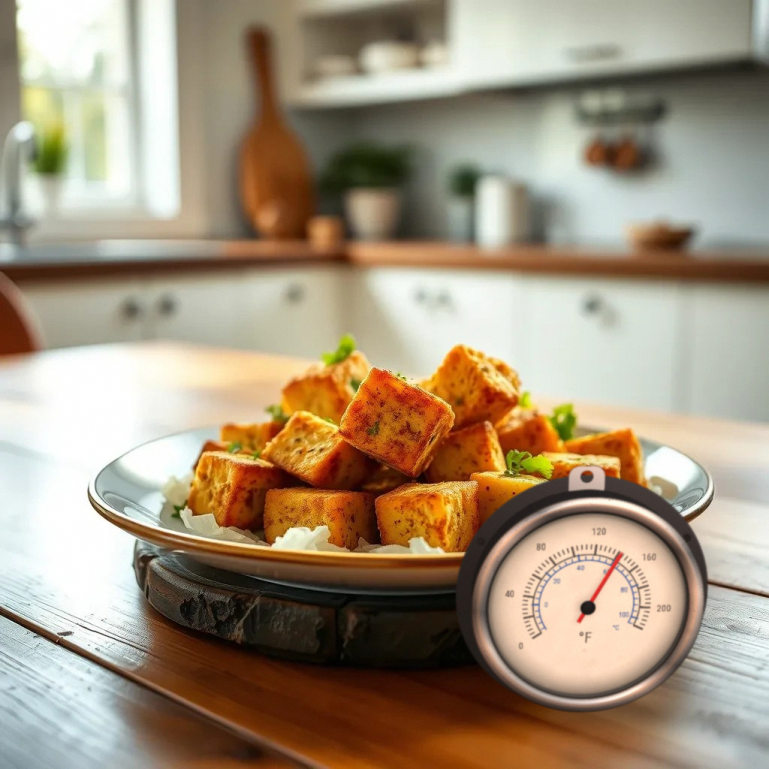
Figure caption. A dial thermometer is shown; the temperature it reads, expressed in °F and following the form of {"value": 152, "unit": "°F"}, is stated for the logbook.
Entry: {"value": 140, "unit": "°F"}
